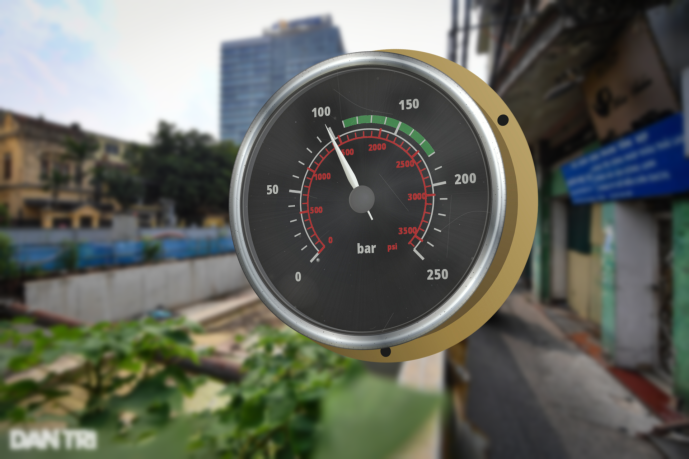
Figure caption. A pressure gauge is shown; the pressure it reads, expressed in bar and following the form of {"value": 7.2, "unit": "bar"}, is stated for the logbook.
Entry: {"value": 100, "unit": "bar"}
